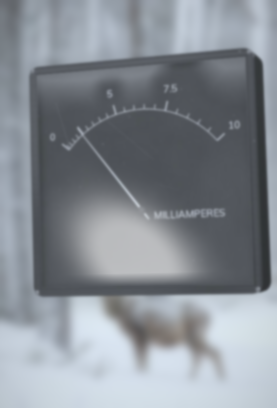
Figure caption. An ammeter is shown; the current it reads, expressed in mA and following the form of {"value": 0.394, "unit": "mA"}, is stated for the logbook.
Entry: {"value": 2.5, "unit": "mA"}
